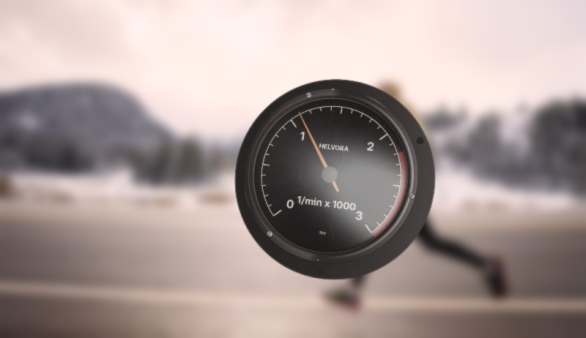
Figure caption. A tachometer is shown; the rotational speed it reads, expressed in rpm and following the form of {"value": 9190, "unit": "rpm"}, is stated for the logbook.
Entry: {"value": 1100, "unit": "rpm"}
